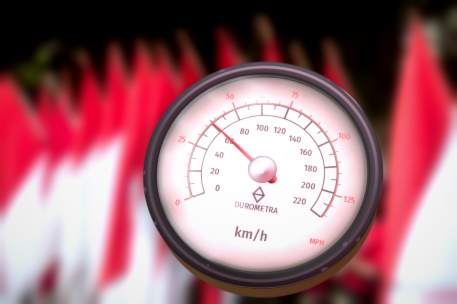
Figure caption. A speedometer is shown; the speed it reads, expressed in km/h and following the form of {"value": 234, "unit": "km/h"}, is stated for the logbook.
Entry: {"value": 60, "unit": "km/h"}
